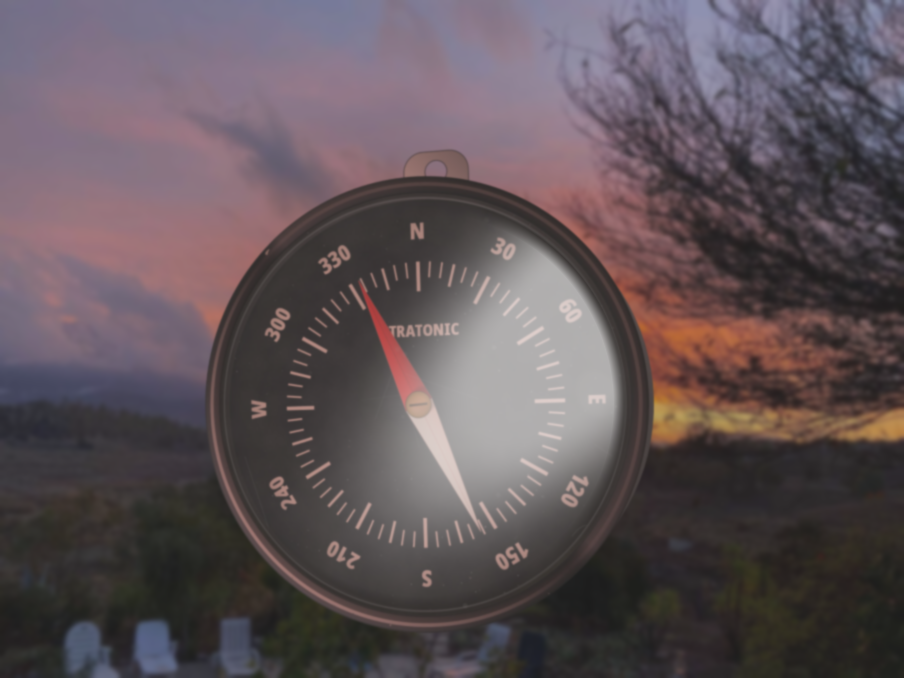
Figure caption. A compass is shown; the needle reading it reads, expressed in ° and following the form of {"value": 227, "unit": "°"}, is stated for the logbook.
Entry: {"value": 335, "unit": "°"}
